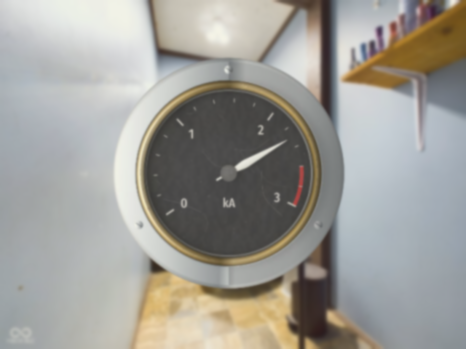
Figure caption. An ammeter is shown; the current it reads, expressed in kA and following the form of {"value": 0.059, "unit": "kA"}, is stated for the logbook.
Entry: {"value": 2.3, "unit": "kA"}
